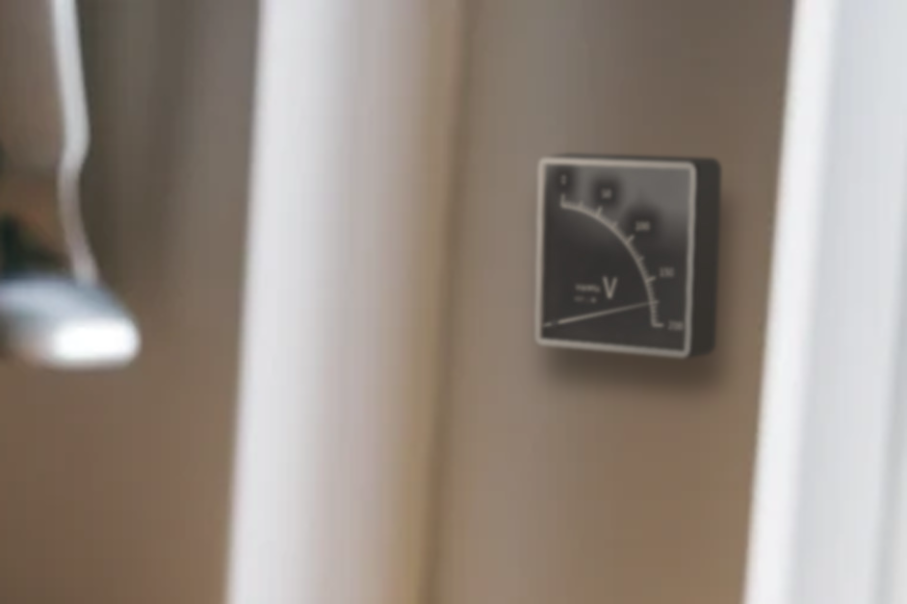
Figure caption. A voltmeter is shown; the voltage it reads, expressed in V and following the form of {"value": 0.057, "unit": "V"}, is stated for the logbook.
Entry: {"value": 175, "unit": "V"}
